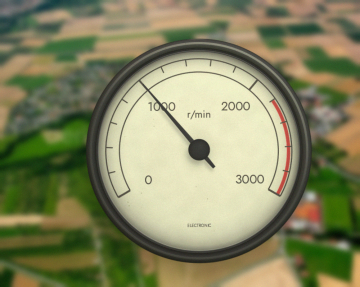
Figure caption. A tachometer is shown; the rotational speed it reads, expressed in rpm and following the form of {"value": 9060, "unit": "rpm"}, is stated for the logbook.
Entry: {"value": 1000, "unit": "rpm"}
